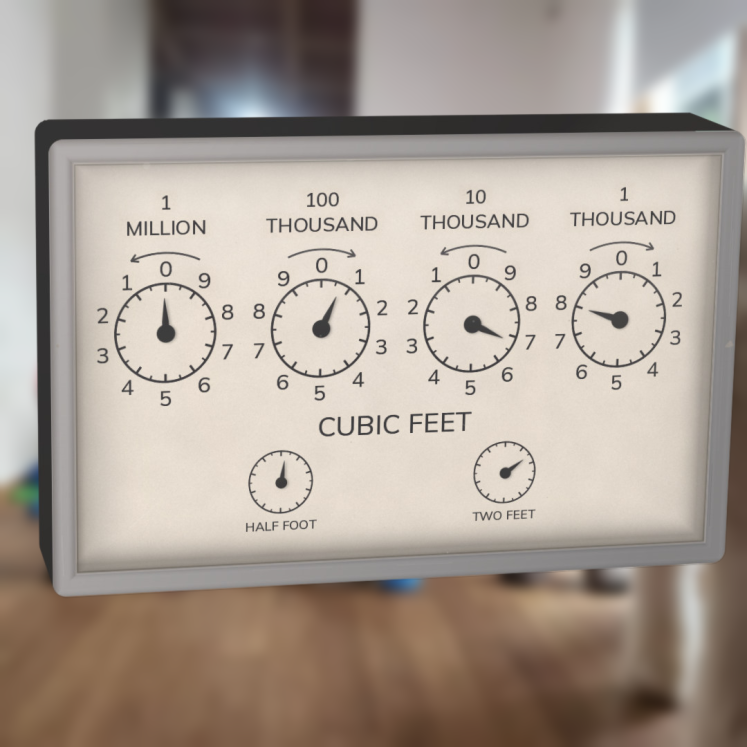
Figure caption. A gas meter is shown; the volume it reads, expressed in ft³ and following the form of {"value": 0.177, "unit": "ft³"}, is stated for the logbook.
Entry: {"value": 6800, "unit": "ft³"}
